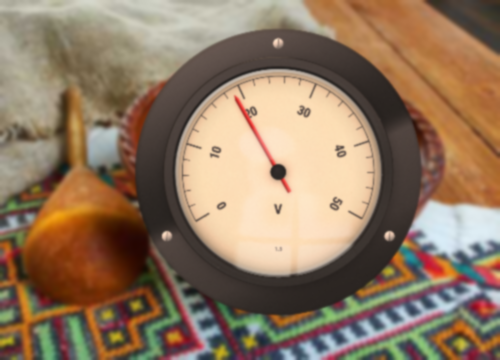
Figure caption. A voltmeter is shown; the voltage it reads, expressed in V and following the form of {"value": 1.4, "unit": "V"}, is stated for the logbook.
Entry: {"value": 19, "unit": "V"}
